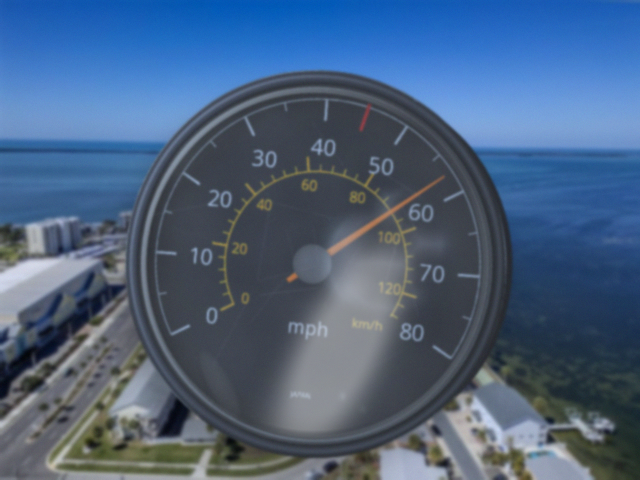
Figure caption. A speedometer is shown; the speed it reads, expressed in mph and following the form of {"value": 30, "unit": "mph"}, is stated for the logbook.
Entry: {"value": 57.5, "unit": "mph"}
